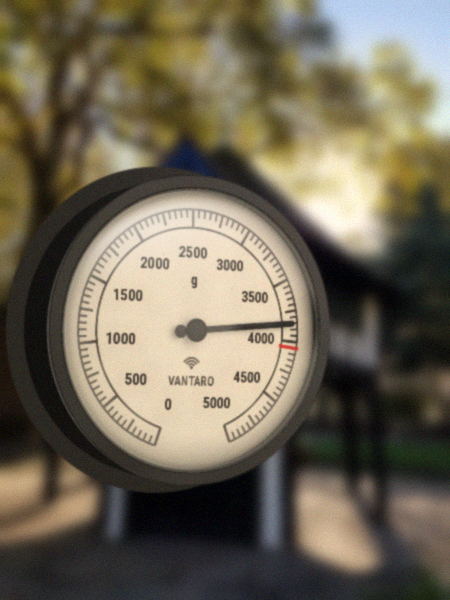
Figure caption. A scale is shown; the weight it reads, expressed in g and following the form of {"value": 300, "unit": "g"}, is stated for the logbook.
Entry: {"value": 3850, "unit": "g"}
